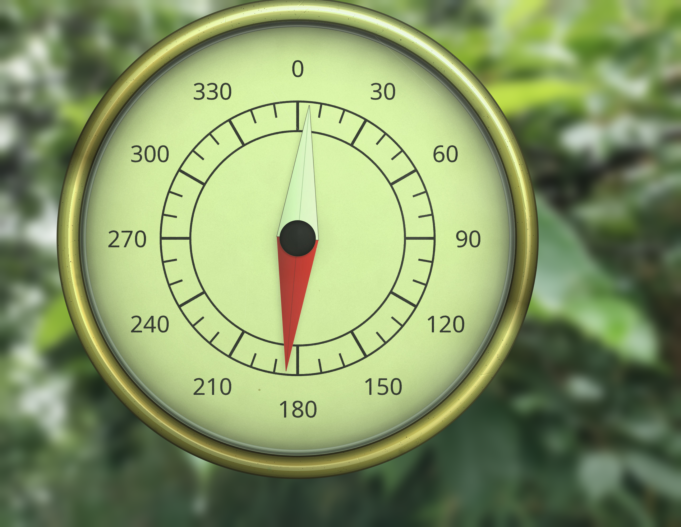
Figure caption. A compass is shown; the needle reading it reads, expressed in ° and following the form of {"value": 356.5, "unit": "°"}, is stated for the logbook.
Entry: {"value": 185, "unit": "°"}
